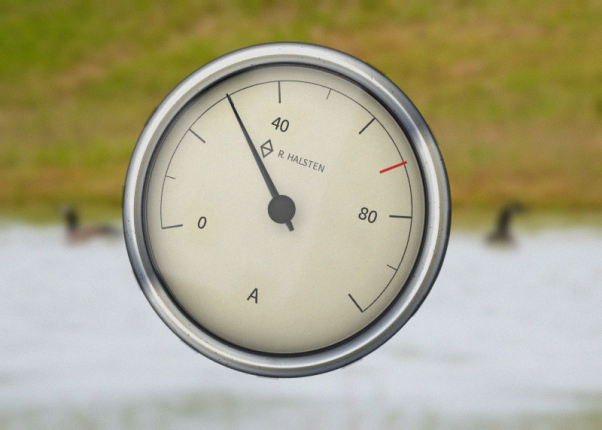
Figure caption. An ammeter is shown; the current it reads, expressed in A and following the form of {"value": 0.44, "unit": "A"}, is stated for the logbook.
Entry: {"value": 30, "unit": "A"}
